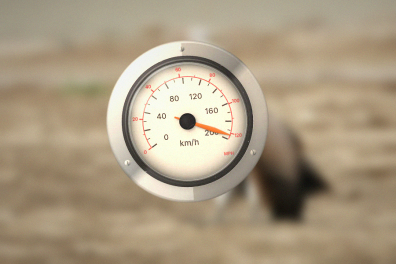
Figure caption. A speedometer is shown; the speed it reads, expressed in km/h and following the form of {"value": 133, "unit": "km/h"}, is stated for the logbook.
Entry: {"value": 195, "unit": "km/h"}
